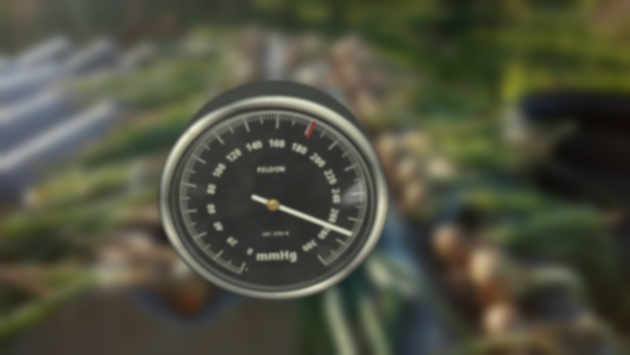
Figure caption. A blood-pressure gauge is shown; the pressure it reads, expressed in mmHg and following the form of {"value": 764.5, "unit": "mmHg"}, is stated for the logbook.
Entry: {"value": 270, "unit": "mmHg"}
